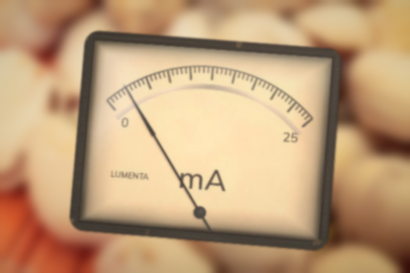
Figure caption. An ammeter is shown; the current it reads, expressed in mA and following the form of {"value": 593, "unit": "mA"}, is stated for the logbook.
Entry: {"value": 2.5, "unit": "mA"}
